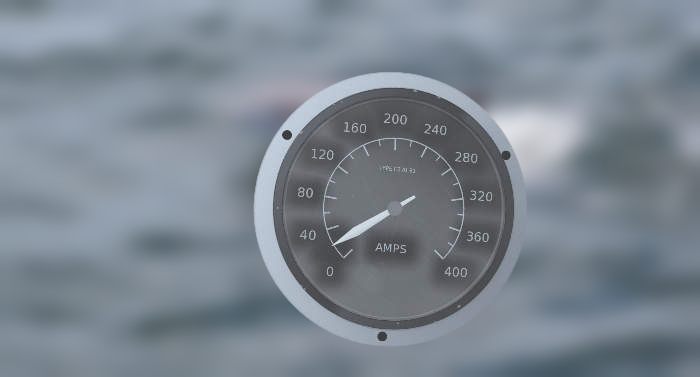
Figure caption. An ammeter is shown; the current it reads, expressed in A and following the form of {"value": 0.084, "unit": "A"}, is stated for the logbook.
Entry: {"value": 20, "unit": "A"}
